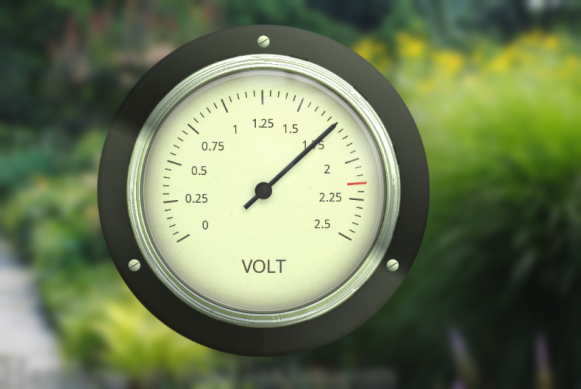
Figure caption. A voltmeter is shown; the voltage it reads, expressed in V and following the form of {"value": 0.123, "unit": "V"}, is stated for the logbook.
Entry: {"value": 1.75, "unit": "V"}
